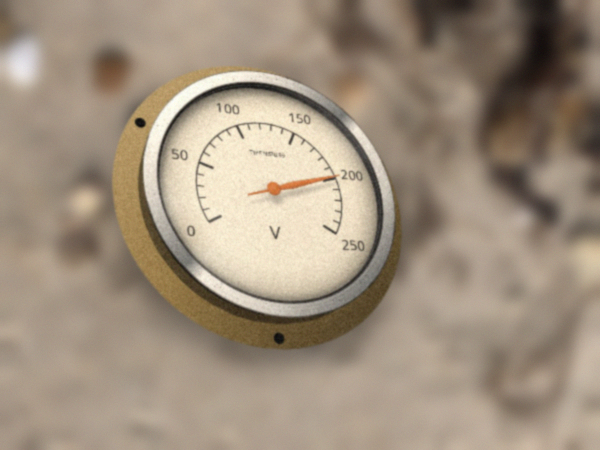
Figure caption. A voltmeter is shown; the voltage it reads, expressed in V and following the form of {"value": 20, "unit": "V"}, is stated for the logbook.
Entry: {"value": 200, "unit": "V"}
